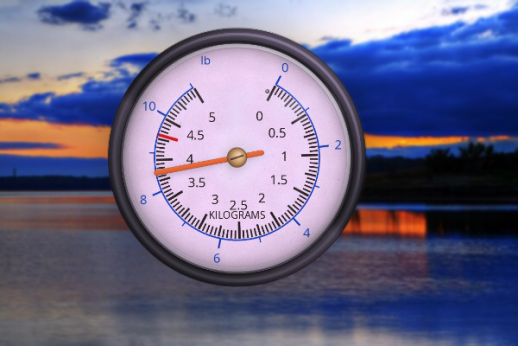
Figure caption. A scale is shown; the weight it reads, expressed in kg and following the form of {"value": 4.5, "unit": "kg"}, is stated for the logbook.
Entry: {"value": 3.85, "unit": "kg"}
